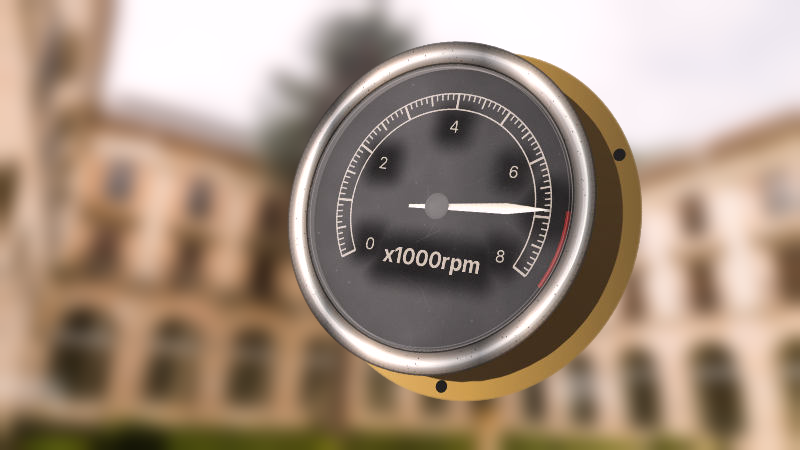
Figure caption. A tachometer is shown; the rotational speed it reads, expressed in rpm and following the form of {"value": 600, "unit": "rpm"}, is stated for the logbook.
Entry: {"value": 6900, "unit": "rpm"}
